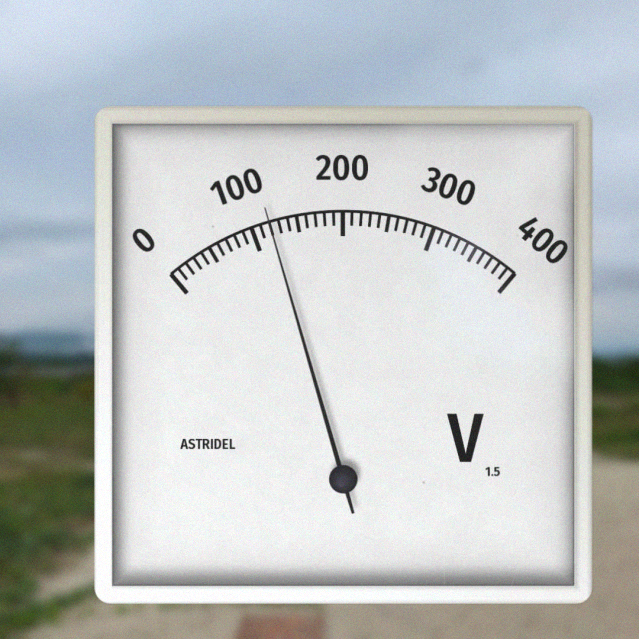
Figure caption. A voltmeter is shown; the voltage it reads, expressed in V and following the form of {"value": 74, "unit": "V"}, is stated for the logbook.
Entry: {"value": 120, "unit": "V"}
